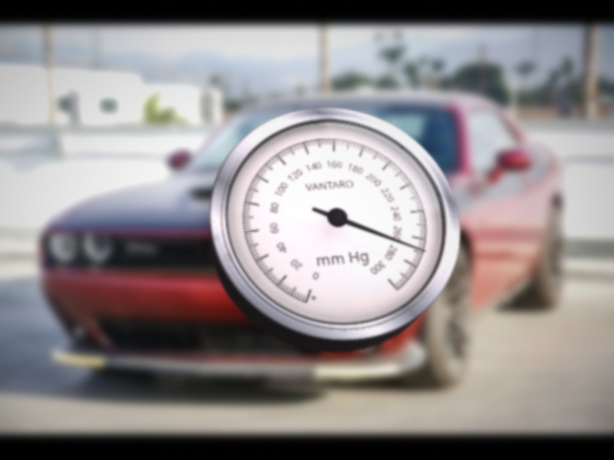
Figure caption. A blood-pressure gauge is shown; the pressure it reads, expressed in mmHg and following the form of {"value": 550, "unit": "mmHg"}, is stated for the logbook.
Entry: {"value": 270, "unit": "mmHg"}
